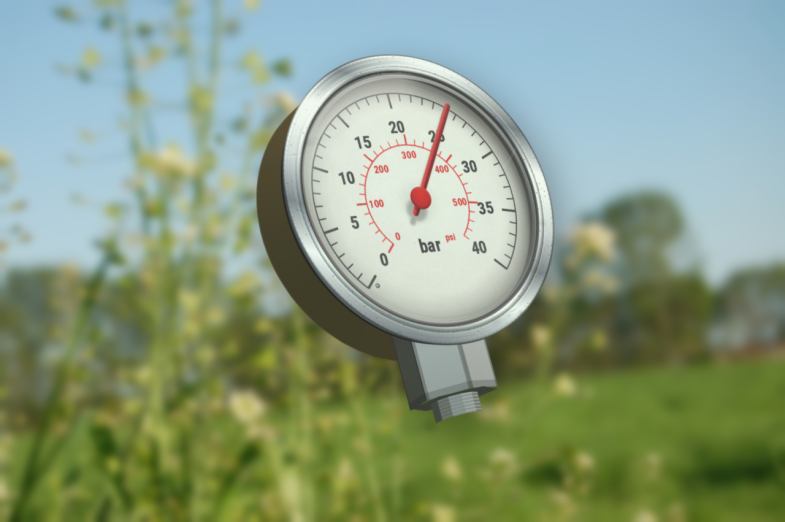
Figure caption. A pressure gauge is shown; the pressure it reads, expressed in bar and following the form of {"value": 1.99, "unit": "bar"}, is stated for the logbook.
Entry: {"value": 25, "unit": "bar"}
